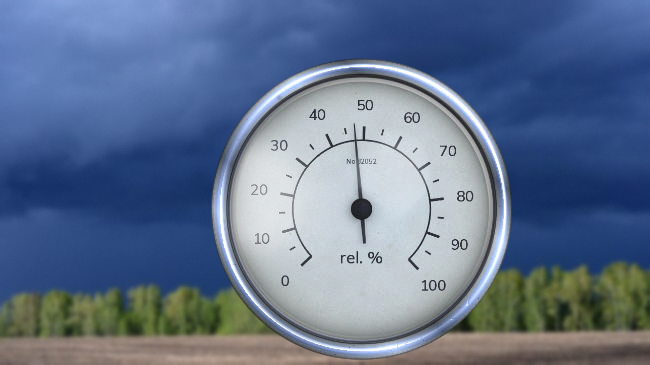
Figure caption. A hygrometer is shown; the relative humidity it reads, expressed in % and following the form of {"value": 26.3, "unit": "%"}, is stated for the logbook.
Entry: {"value": 47.5, "unit": "%"}
